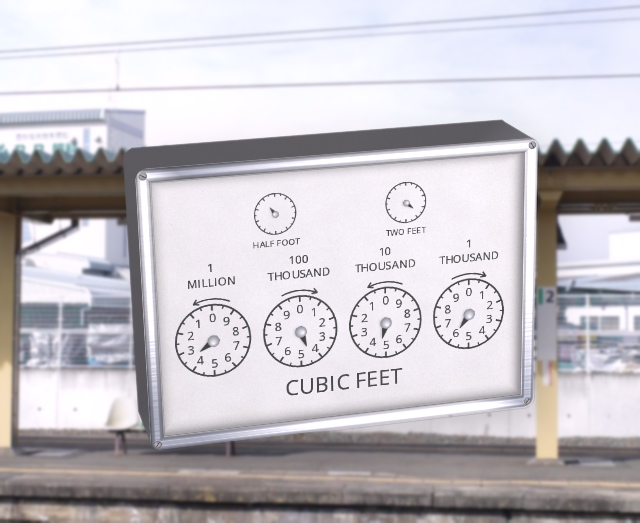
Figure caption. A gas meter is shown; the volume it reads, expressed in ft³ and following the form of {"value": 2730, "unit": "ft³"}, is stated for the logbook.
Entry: {"value": 344600, "unit": "ft³"}
